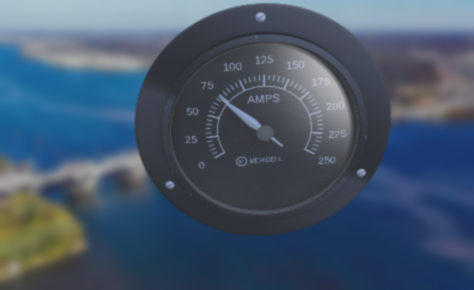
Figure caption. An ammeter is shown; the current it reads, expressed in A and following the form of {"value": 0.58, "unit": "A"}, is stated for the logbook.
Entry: {"value": 75, "unit": "A"}
